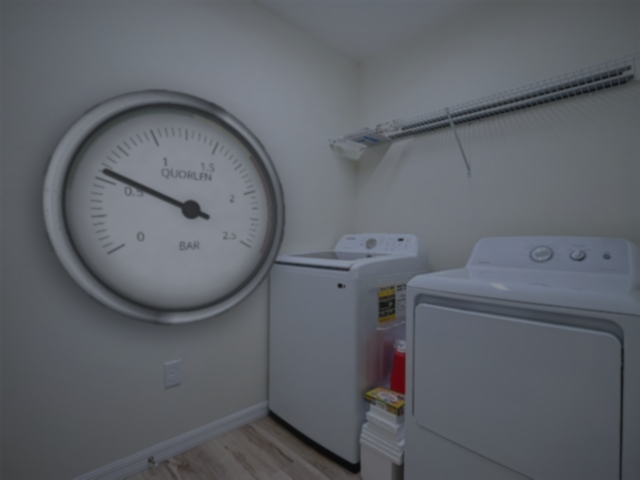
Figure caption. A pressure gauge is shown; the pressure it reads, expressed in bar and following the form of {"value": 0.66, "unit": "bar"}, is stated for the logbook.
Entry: {"value": 0.55, "unit": "bar"}
